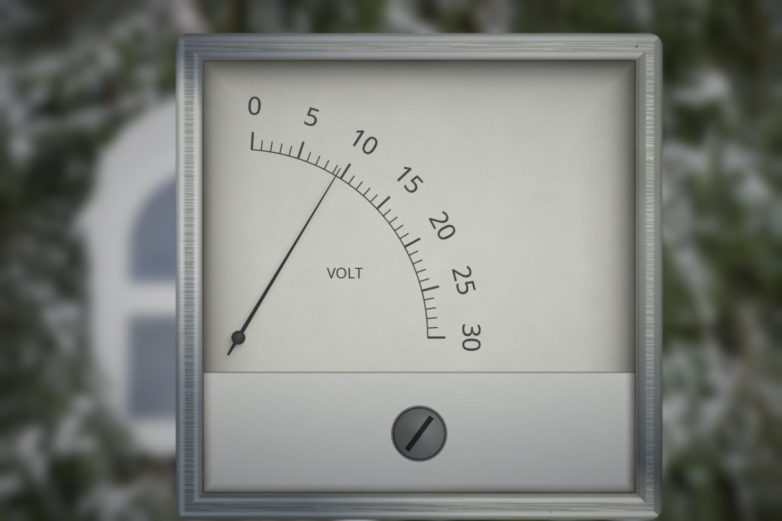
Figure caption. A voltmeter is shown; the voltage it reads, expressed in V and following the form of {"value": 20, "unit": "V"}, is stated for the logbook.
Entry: {"value": 9.5, "unit": "V"}
